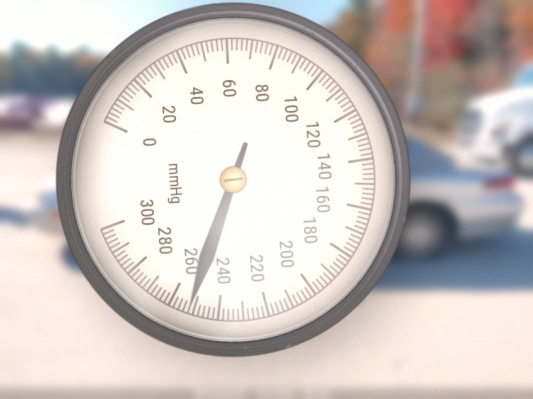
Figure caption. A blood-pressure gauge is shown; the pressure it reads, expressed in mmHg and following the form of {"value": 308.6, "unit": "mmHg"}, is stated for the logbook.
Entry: {"value": 252, "unit": "mmHg"}
